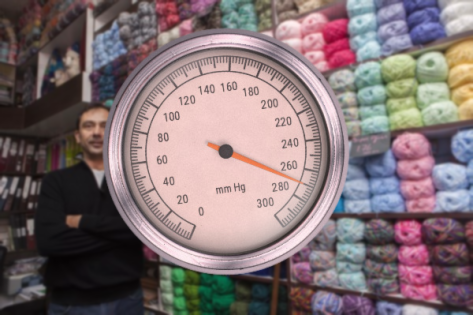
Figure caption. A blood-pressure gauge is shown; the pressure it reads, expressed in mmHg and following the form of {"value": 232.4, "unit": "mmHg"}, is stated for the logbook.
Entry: {"value": 270, "unit": "mmHg"}
